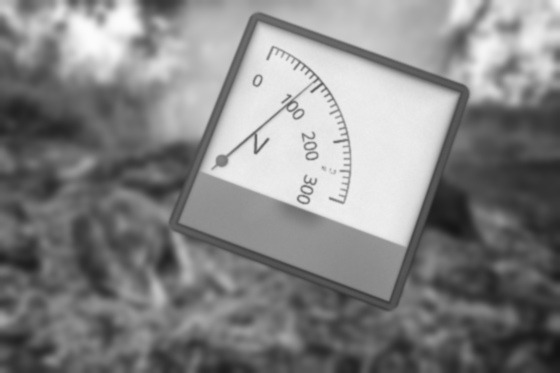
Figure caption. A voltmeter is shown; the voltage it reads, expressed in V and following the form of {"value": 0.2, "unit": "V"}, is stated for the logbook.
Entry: {"value": 90, "unit": "V"}
